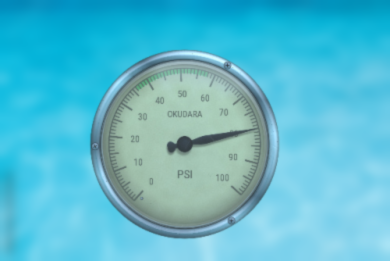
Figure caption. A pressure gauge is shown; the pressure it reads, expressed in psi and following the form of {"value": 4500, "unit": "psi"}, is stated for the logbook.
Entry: {"value": 80, "unit": "psi"}
